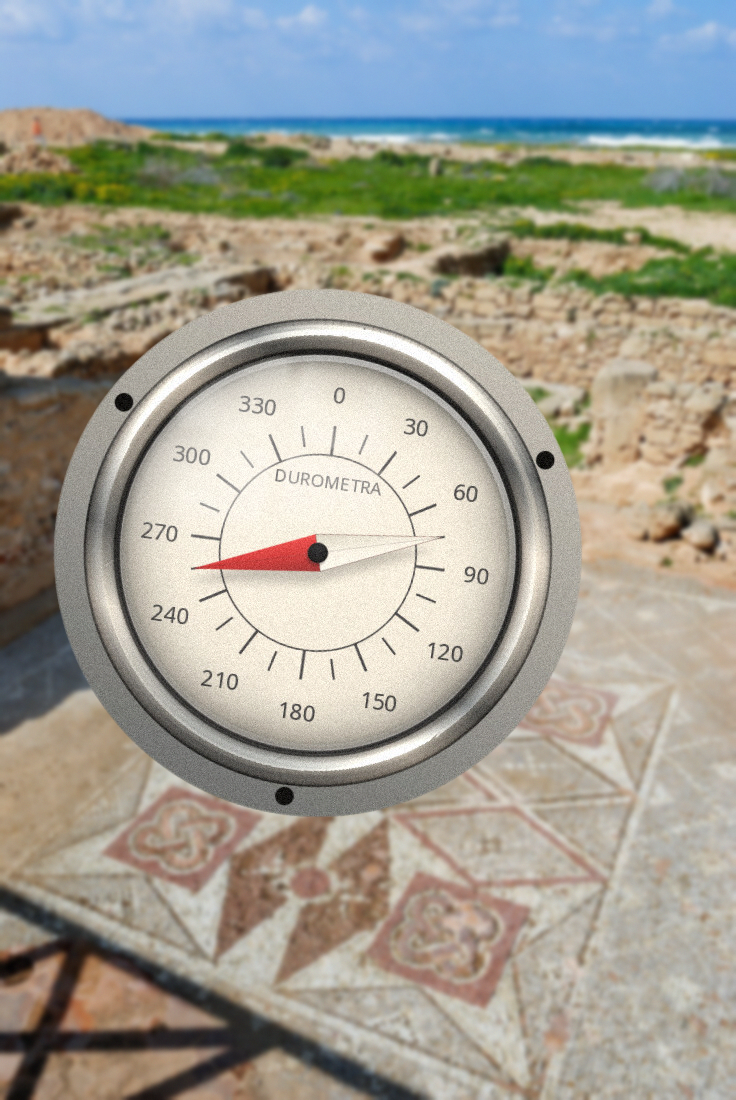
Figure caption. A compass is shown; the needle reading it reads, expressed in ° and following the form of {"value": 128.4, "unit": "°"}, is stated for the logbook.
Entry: {"value": 255, "unit": "°"}
